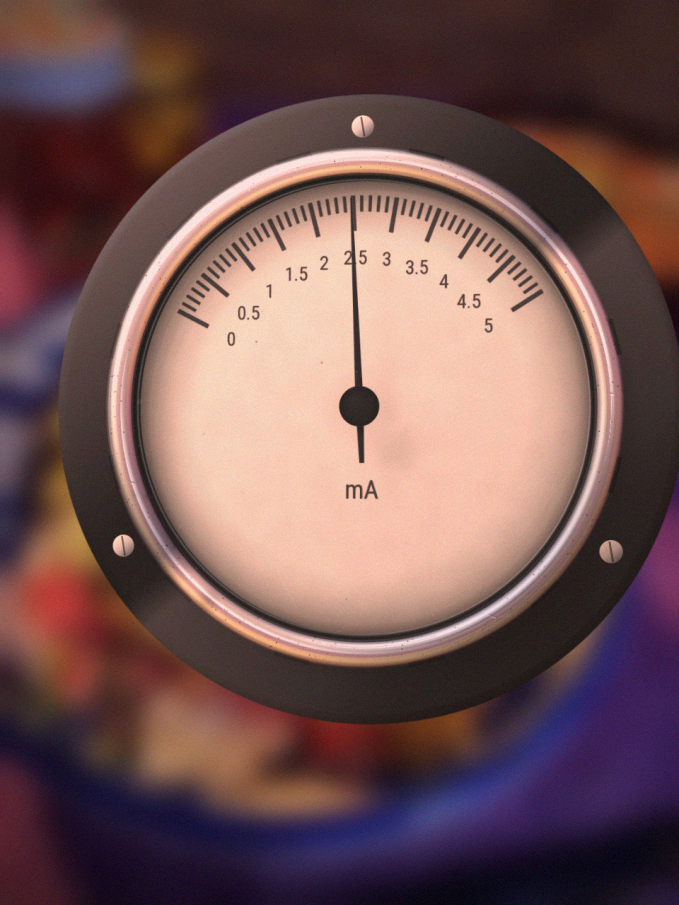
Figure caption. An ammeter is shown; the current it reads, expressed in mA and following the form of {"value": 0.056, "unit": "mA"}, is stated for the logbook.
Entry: {"value": 2.5, "unit": "mA"}
